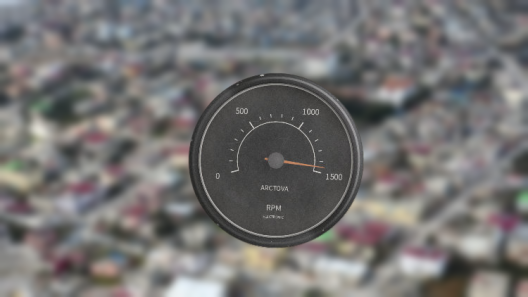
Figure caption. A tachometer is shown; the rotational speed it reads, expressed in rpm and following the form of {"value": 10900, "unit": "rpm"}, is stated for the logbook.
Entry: {"value": 1450, "unit": "rpm"}
